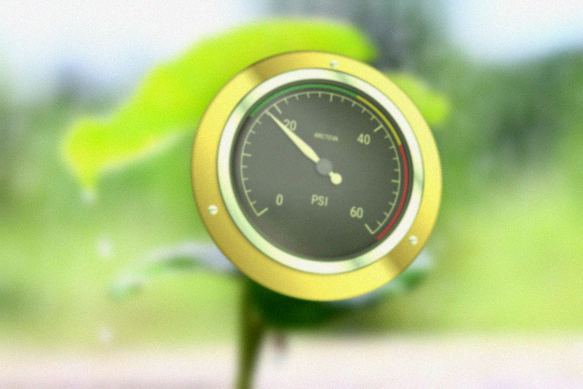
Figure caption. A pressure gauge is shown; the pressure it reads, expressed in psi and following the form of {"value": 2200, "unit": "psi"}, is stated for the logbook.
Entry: {"value": 18, "unit": "psi"}
